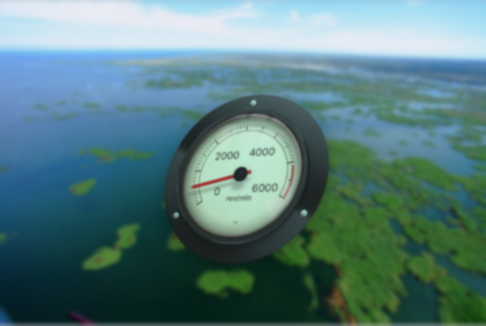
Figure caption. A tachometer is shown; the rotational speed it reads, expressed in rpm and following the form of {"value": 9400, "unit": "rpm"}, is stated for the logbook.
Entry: {"value": 500, "unit": "rpm"}
